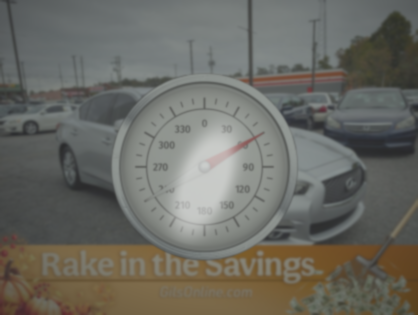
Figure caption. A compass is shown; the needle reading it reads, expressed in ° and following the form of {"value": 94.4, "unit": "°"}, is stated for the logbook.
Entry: {"value": 60, "unit": "°"}
